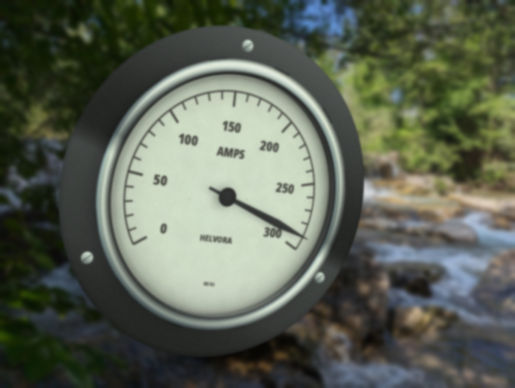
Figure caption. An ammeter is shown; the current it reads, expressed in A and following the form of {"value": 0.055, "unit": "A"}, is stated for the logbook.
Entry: {"value": 290, "unit": "A"}
